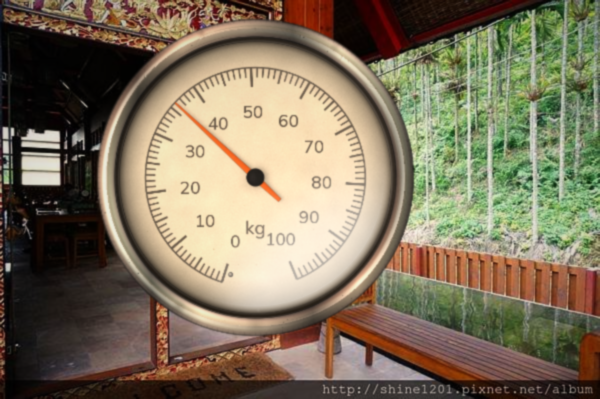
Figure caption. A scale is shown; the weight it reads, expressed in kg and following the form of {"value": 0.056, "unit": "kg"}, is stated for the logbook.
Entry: {"value": 36, "unit": "kg"}
